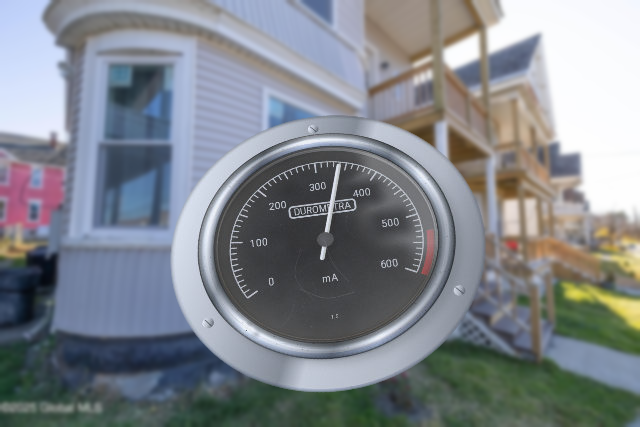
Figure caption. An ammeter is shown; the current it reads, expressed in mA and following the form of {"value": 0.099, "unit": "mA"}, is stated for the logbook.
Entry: {"value": 340, "unit": "mA"}
